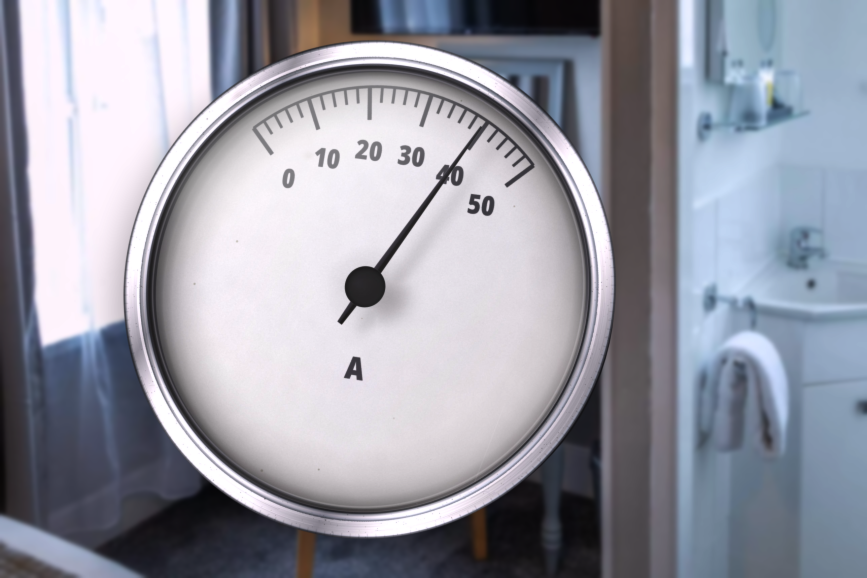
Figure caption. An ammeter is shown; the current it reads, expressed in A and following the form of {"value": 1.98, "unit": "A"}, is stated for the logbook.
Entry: {"value": 40, "unit": "A"}
